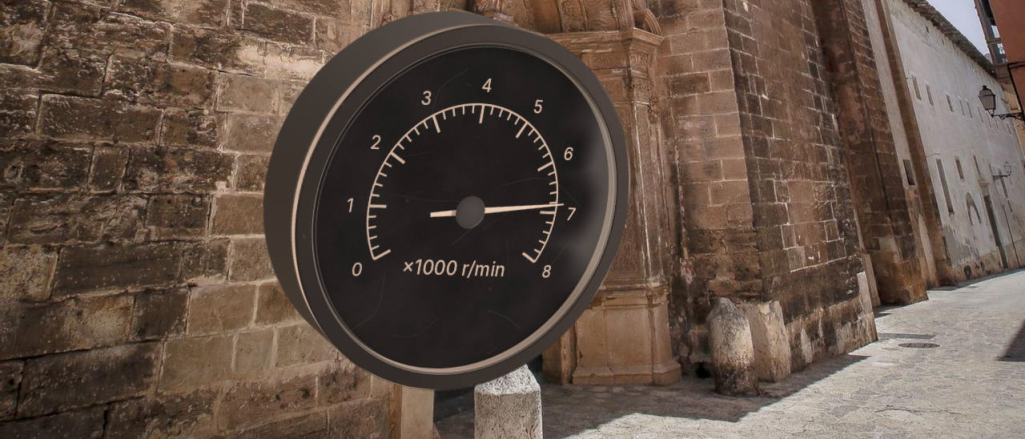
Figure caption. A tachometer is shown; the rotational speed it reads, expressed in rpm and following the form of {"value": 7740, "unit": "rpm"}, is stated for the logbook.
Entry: {"value": 6800, "unit": "rpm"}
